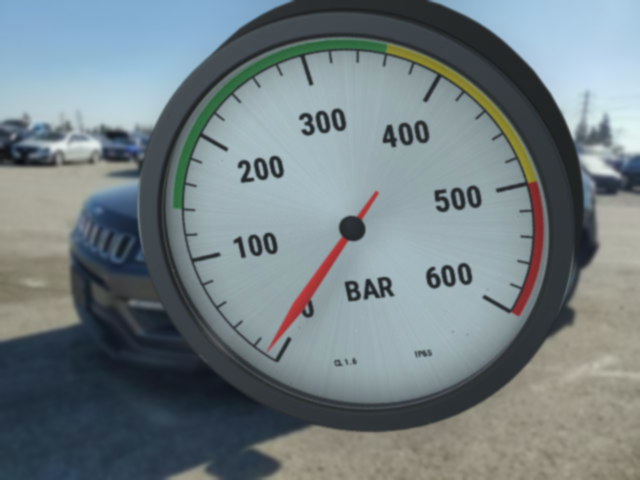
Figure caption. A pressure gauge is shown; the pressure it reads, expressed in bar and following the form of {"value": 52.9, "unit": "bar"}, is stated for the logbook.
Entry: {"value": 10, "unit": "bar"}
